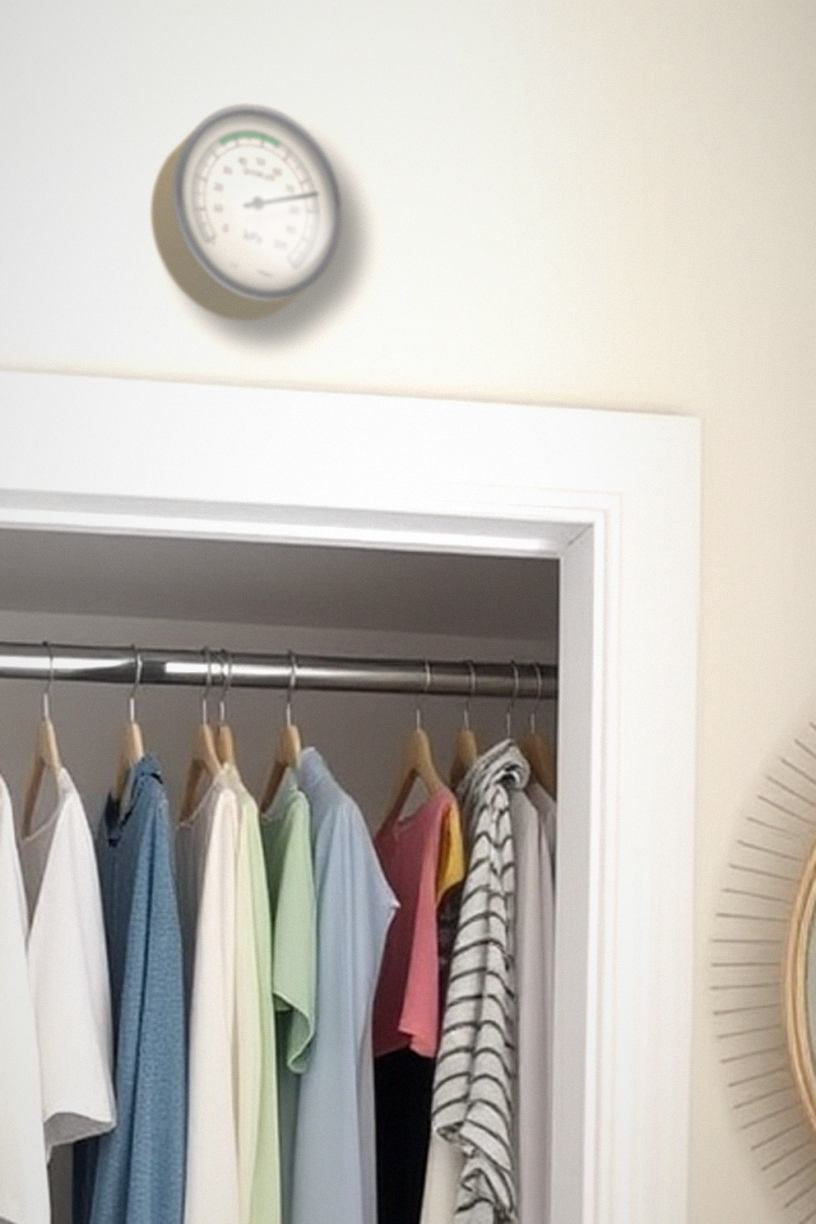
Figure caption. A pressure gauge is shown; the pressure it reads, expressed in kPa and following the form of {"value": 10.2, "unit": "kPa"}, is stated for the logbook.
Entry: {"value": 75, "unit": "kPa"}
